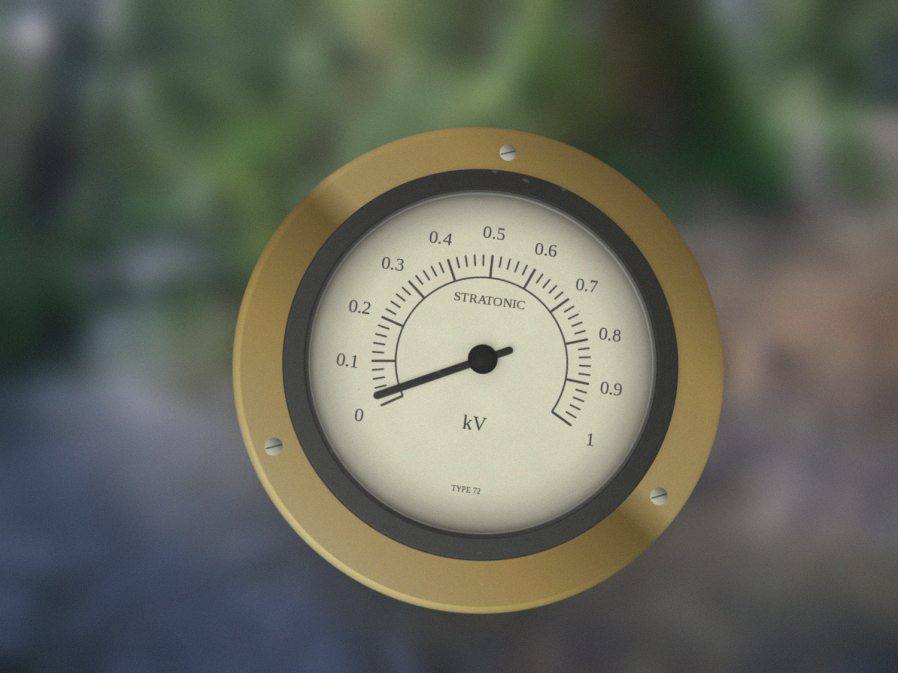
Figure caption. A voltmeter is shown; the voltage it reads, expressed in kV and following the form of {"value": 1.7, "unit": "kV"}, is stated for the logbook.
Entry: {"value": 0.02, "unit": "kV"}
